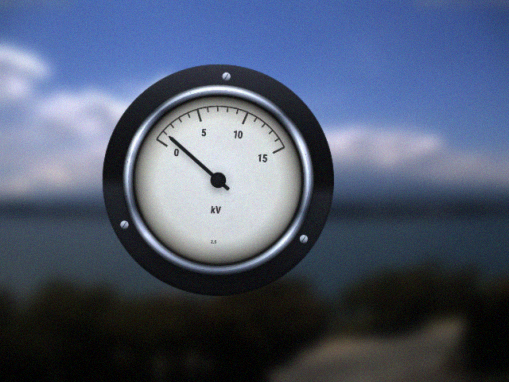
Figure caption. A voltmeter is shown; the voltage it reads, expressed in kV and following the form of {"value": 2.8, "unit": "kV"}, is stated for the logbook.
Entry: {"value": 1, "unit": "kV"}
